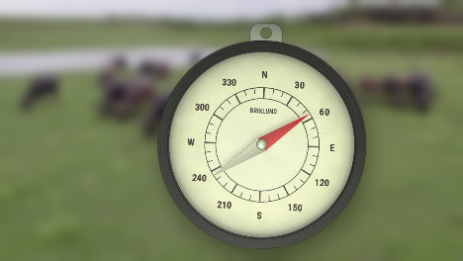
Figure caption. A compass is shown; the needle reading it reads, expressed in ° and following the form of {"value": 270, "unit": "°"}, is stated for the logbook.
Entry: {"value": 55, "unit": "°"}
